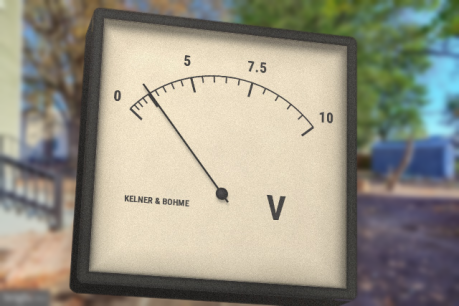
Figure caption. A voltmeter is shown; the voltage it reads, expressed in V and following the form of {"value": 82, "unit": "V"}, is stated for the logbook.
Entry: {"value": 2.5, "unit": "V"}
